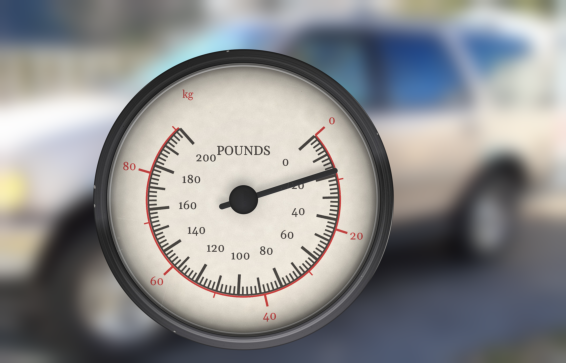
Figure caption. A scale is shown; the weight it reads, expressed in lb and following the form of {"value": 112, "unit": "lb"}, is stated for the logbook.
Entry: {"value": 18, "unit": "lb"}
